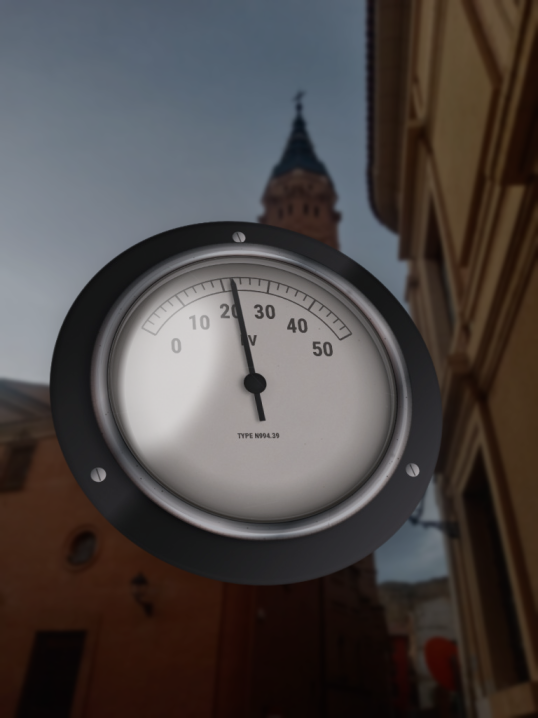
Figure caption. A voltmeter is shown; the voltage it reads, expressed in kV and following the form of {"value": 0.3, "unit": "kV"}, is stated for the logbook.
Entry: {"value": 22, "unit": "kV"}
